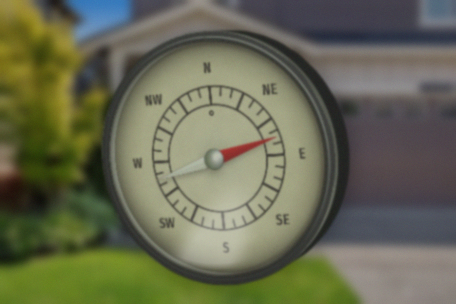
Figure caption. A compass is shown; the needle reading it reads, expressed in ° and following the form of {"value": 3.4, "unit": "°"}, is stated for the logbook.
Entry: {"value": 75, "unit": "°"}
